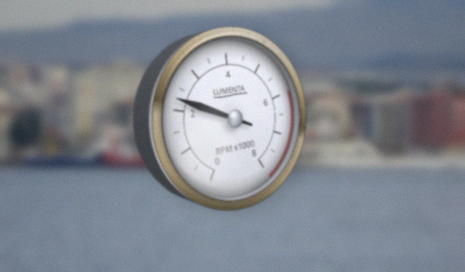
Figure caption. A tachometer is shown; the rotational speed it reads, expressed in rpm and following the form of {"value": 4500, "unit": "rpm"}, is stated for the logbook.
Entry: {"value": 2250, "unit": "rpm"}
